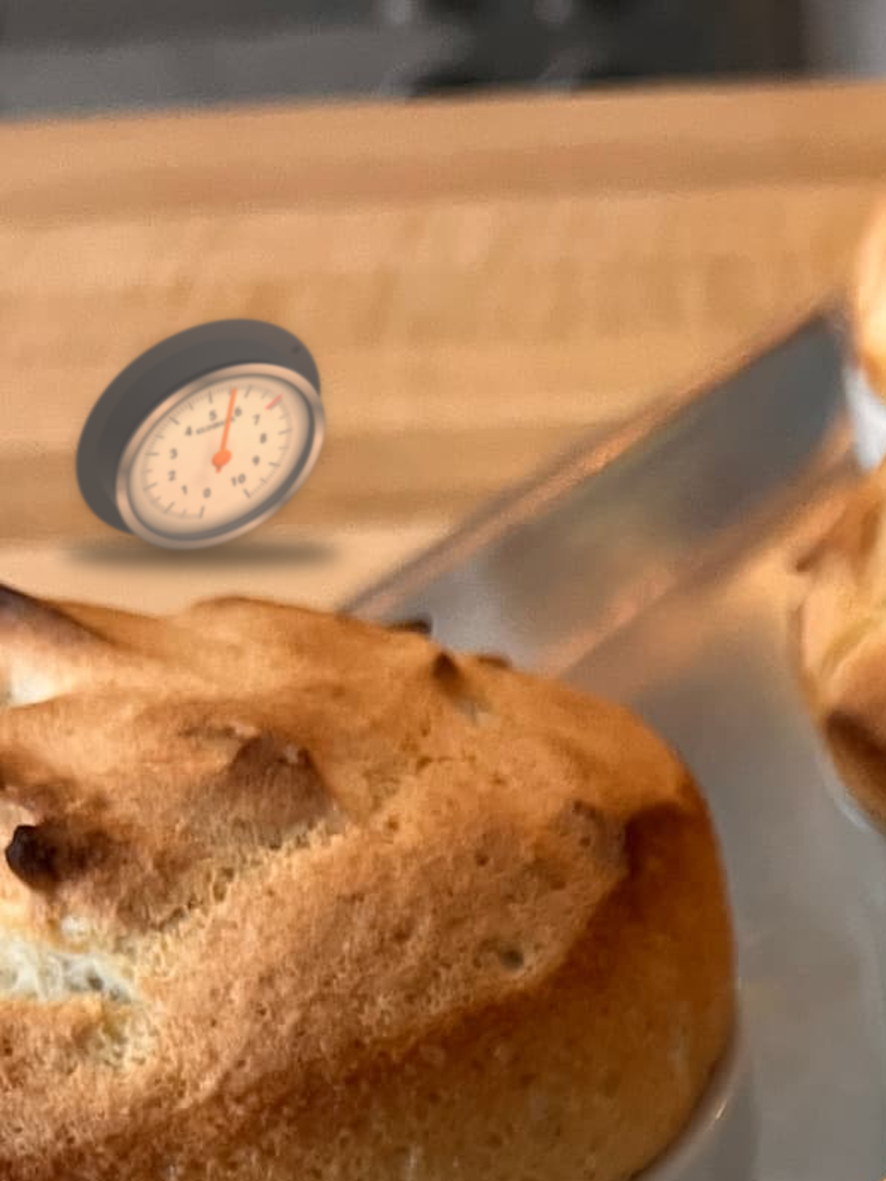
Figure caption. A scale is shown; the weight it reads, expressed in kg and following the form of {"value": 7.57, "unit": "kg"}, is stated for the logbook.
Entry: {"value": 5.5, "unit": "kg"}
